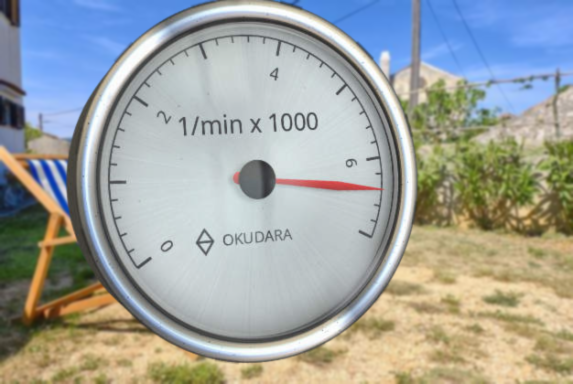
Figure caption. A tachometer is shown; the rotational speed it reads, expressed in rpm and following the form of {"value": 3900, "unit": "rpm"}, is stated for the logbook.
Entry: {"value": 6400, "unit": "rpm"}
